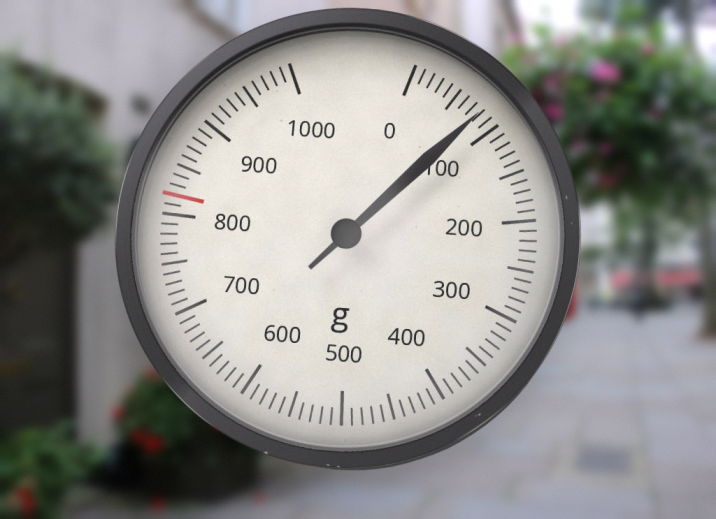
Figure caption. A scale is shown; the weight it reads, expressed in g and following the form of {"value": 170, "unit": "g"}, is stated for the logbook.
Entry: {"value": 80, "unit": "g"}
